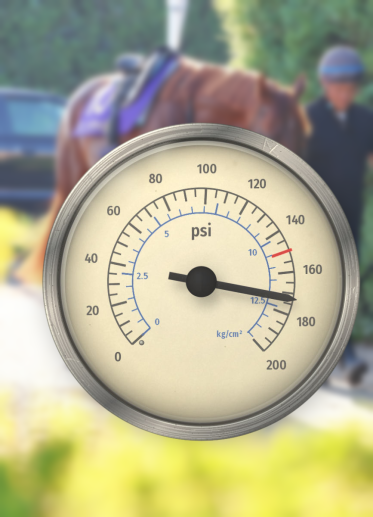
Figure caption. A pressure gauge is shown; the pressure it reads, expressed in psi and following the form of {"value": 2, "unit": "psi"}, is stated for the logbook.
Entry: {"value": 172.5, "unit": "psi"}
